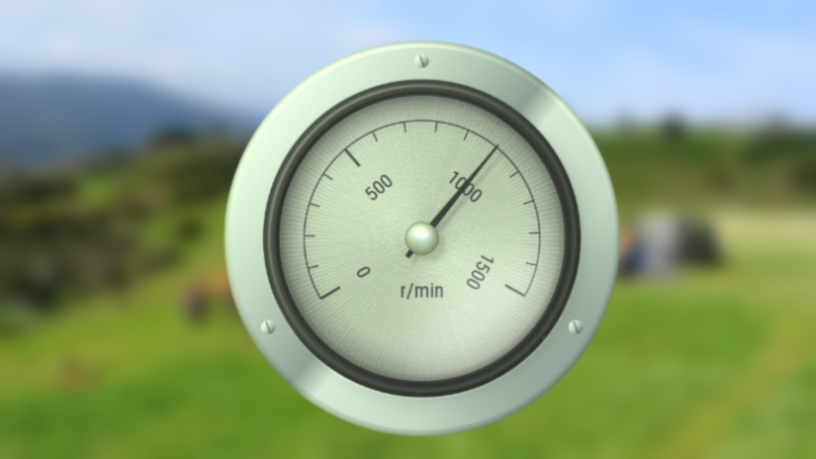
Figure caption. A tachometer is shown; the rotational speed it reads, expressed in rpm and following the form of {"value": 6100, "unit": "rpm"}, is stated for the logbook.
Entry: {"value": 1000, "unit": "rpm"}
